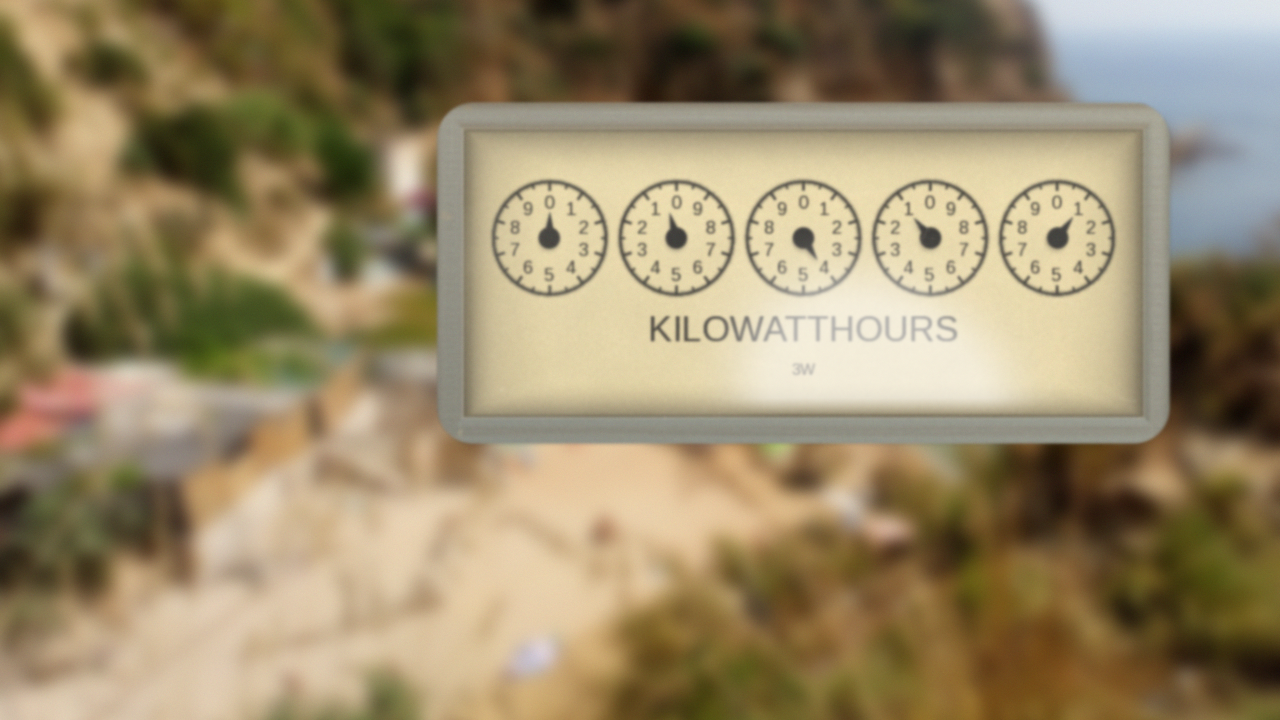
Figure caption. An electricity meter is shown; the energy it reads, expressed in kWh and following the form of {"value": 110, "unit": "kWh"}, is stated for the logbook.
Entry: {"value": 411, "unit": "kWh"}
